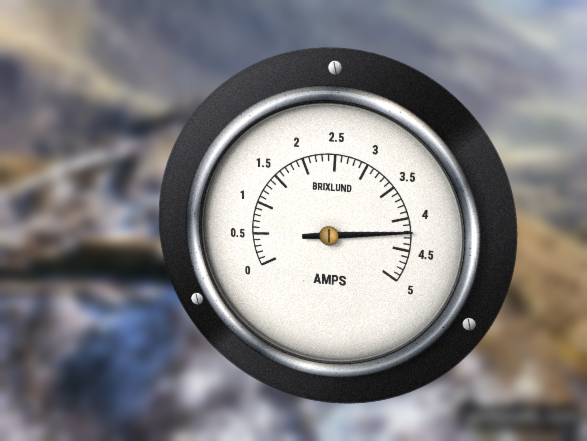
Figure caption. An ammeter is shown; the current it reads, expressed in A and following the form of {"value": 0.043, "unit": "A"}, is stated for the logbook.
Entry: {"value": 4.2, "unit": "A"}
